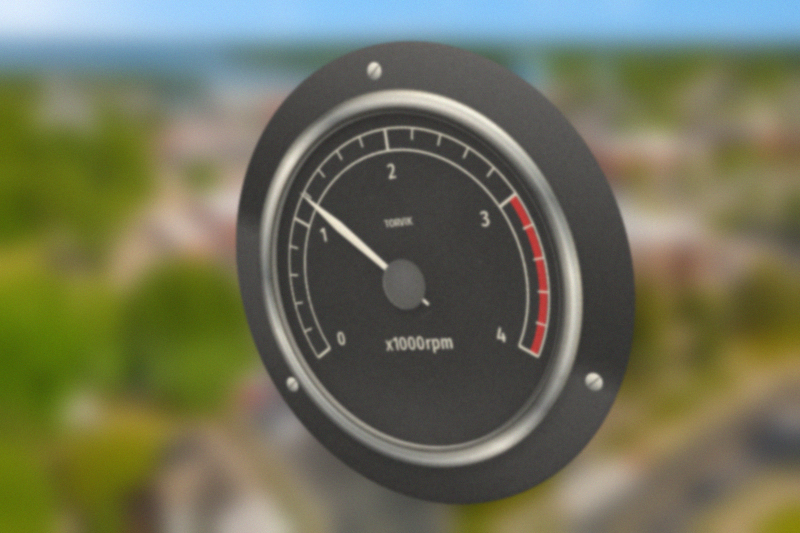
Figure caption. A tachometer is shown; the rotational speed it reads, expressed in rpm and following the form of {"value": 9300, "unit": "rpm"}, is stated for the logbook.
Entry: {"value": 1200, "unit": "rpm"}
